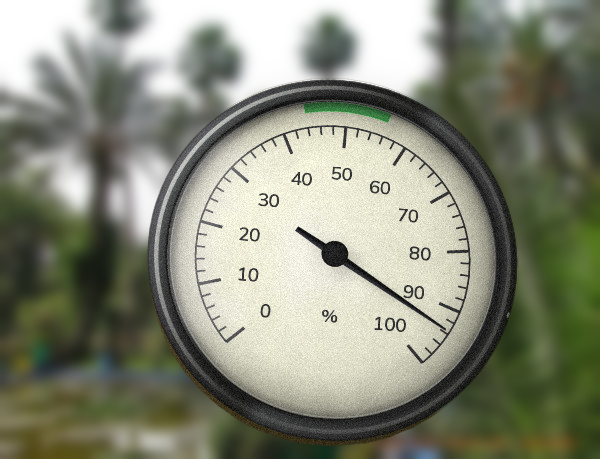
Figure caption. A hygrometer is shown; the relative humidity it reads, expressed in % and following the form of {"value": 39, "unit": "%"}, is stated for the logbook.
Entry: {"value": 94, "unit": "%"}
